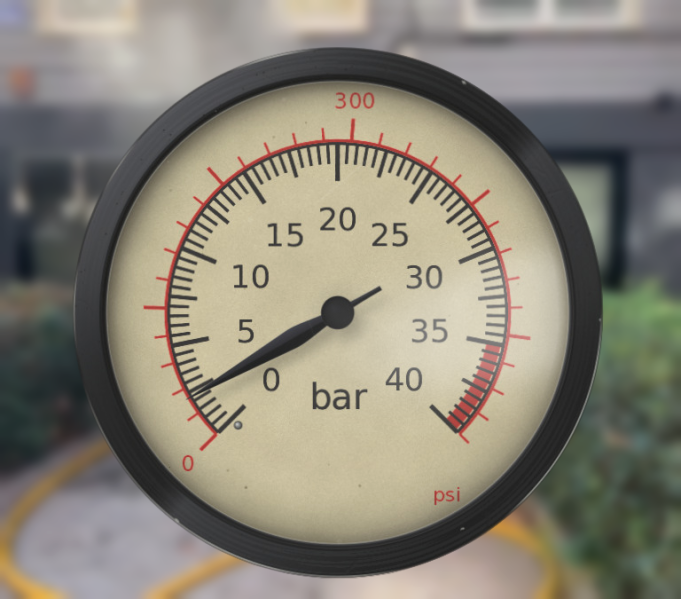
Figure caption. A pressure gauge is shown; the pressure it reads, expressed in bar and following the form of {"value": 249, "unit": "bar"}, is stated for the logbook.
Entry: {"value": 2.25, "unit": "bar"}
